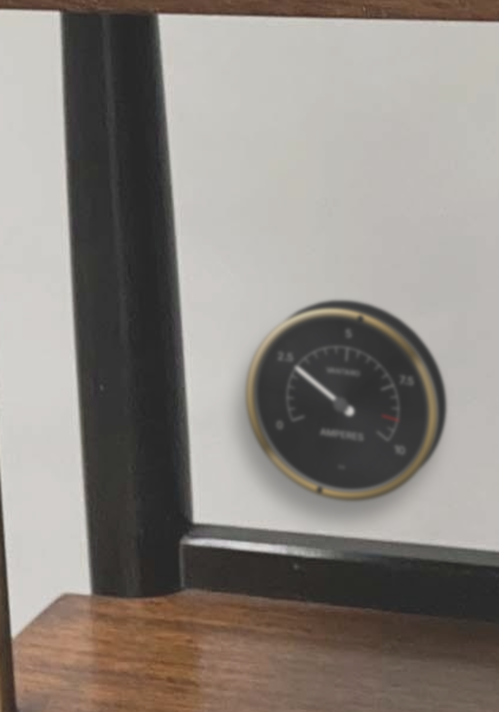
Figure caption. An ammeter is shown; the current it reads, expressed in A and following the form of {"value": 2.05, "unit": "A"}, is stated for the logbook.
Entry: {"value": 2.5, "unit": "A"}
